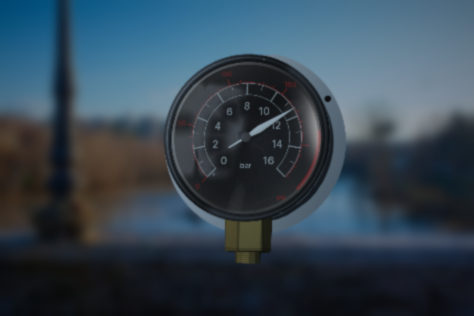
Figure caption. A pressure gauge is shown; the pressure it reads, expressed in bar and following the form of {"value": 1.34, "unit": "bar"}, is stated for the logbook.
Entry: {"value": 11.5, "unit": "bar"}
